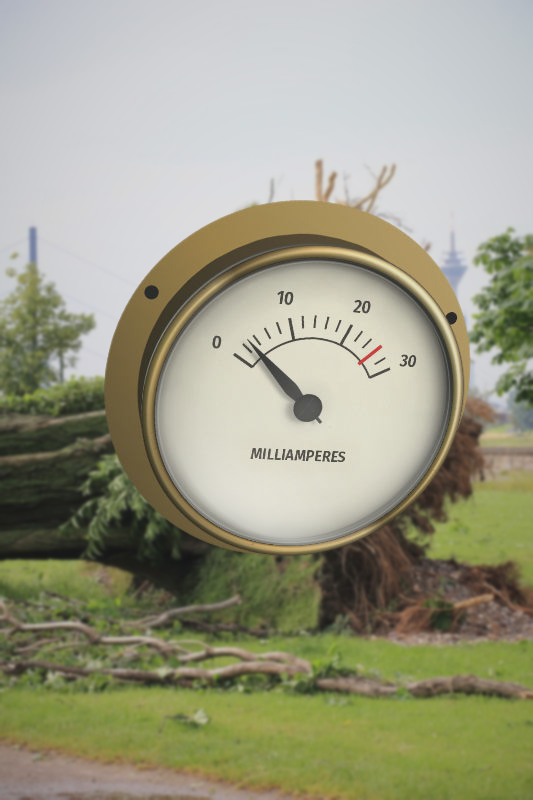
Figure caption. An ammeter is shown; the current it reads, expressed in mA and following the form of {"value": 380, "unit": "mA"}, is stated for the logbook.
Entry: {"value": 3, "unit": "mA"}
